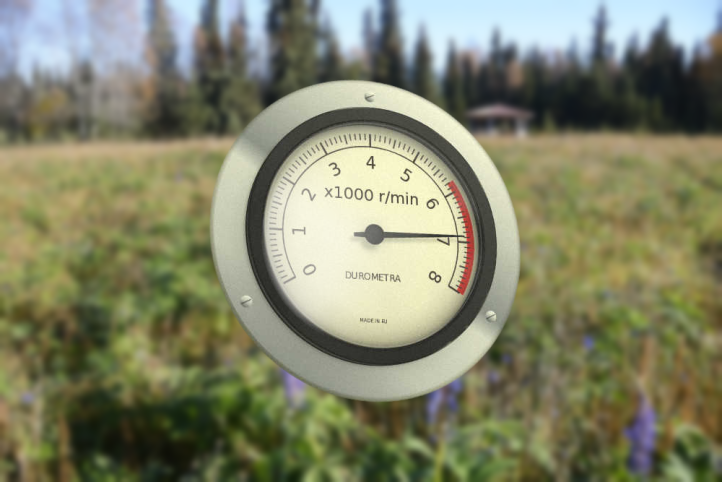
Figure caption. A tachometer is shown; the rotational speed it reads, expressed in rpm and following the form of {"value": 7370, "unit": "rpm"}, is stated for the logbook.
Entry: {"value": 6900, "unit": "rpm"}
